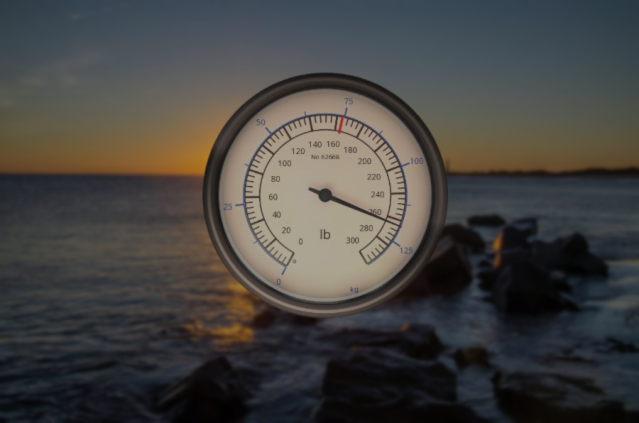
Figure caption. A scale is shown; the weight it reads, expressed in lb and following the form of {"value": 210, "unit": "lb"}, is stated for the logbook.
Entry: {"value": 264, "unit": "lb"}
